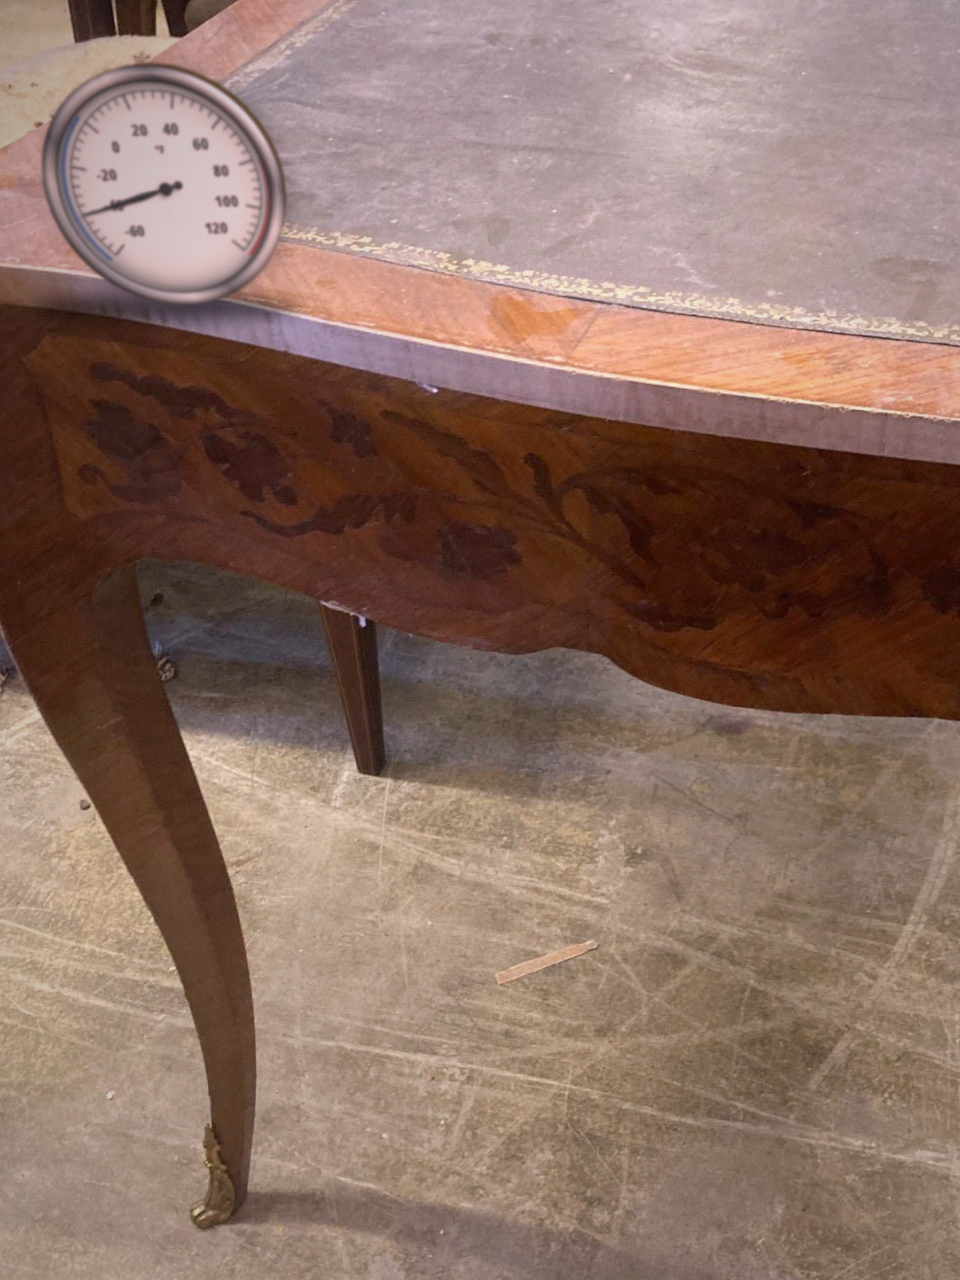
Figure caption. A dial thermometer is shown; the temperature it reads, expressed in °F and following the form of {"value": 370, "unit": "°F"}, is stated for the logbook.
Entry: {"value": -40, "unit": "°F"}
